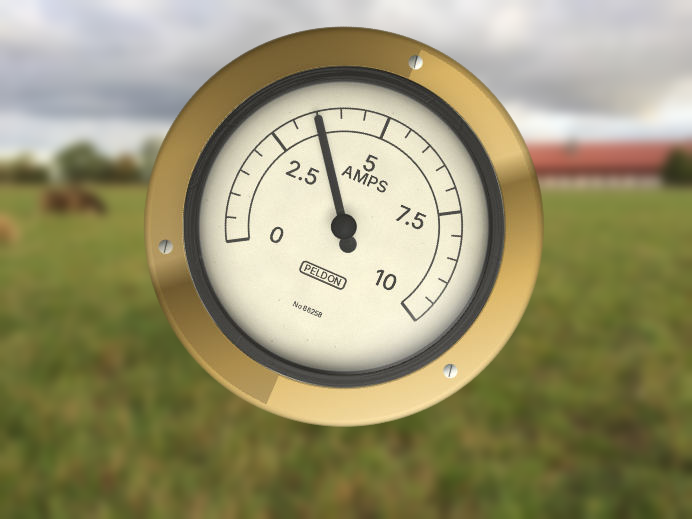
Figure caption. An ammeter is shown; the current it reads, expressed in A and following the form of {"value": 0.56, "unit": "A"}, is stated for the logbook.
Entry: {"value": 3.5, "unit": "A"}
